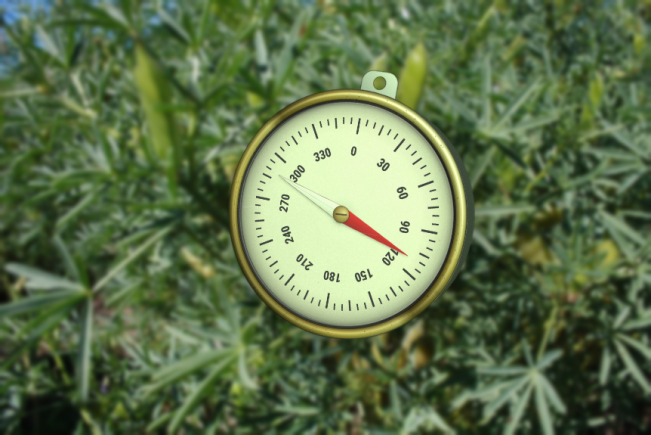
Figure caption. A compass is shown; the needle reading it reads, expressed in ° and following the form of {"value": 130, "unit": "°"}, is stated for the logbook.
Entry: {"value": 110, "unit": "°"}
